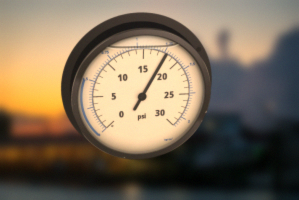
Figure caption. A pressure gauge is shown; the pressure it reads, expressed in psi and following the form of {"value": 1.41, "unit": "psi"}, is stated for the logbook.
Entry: {"value": 18, "unit": "psi"}
